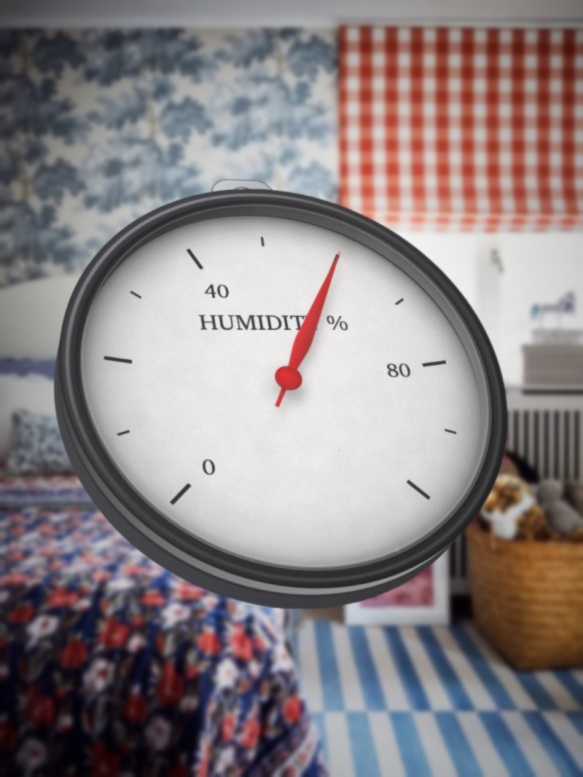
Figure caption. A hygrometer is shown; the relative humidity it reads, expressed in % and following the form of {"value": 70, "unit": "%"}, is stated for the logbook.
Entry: {"value": 60, "unit": "%"}
